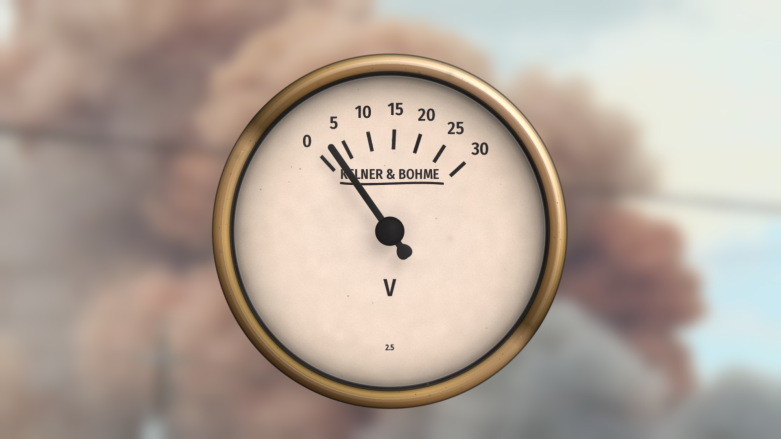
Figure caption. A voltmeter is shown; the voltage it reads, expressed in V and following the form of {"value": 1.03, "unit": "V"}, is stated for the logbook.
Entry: {"value": 2.5, "unit": "V"}
